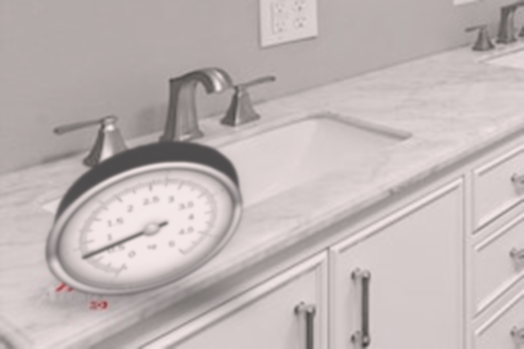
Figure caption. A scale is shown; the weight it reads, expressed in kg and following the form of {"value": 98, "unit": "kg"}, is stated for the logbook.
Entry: {"value": 0.75, "unit": "kg"}
